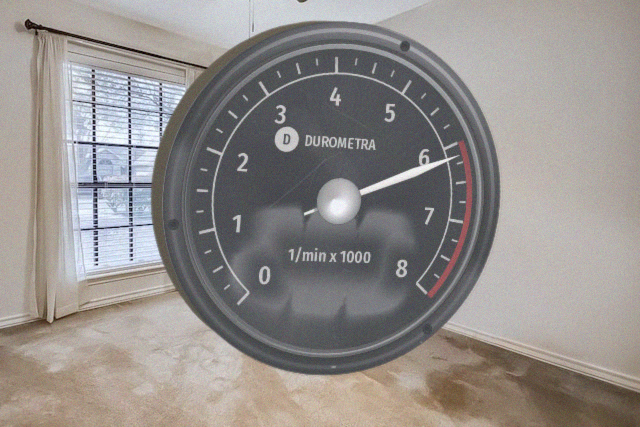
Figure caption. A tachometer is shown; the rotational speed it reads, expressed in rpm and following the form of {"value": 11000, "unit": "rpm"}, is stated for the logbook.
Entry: {"value": 6125, "unit": "rpm"}
